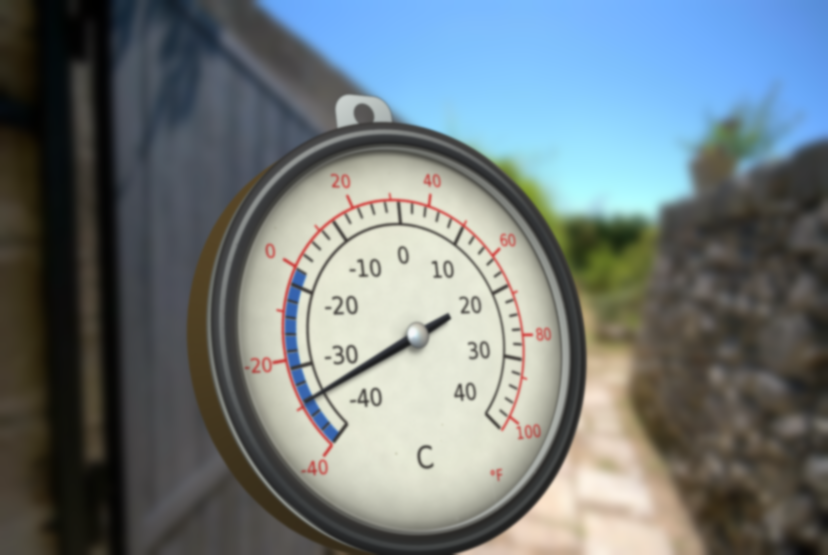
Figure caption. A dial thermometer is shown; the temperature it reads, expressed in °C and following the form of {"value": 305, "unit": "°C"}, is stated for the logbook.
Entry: {"value": -34, "unit": "°C"}
